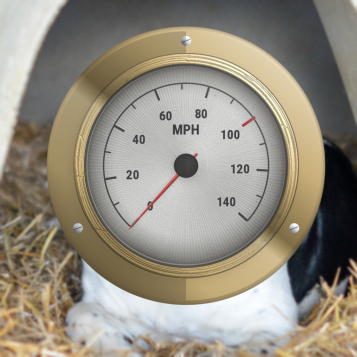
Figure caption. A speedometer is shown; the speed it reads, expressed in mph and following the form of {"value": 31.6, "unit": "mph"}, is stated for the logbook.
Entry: {"value": 0, "unit": "mph"}
